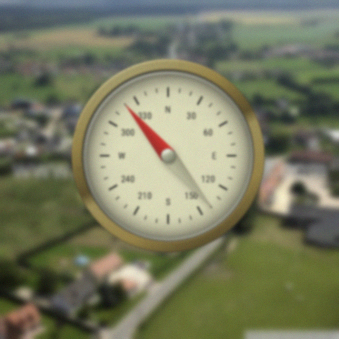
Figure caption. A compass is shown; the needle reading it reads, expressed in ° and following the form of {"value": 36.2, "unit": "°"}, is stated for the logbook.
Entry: {"value": 320, "unit": "°"}
